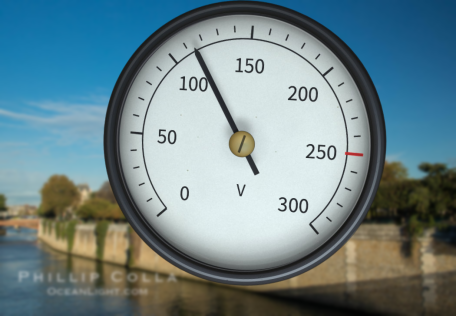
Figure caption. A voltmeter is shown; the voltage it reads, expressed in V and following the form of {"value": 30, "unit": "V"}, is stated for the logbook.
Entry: {"value": 115, "unit": "V"}
